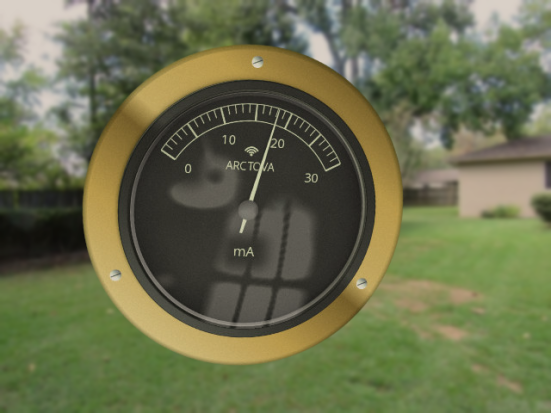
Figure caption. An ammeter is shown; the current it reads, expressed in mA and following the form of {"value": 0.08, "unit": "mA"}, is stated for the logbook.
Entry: {"value": 18, "unit": "mA"}
